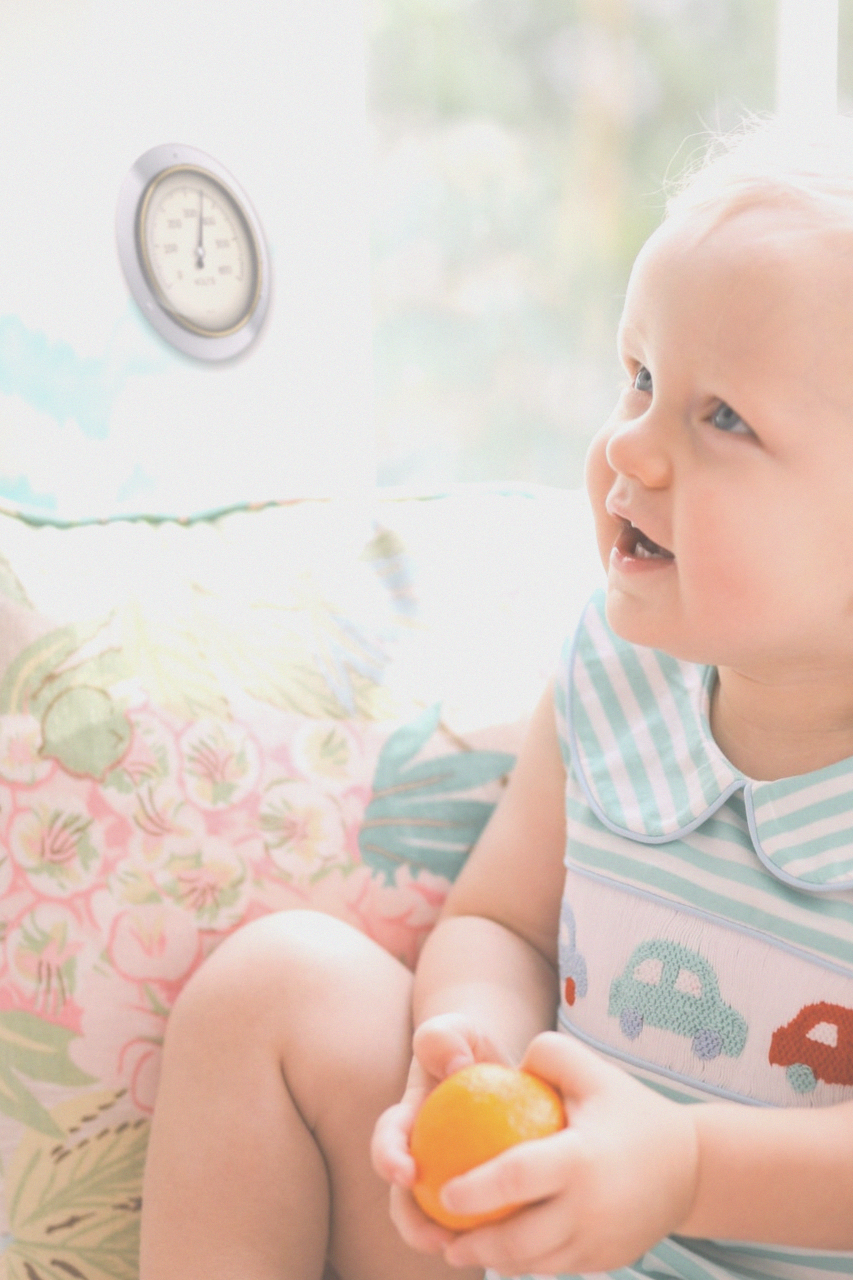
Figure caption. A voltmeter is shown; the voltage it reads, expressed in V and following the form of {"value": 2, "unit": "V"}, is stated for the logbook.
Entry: {"value": 350, "unit": "V"}
